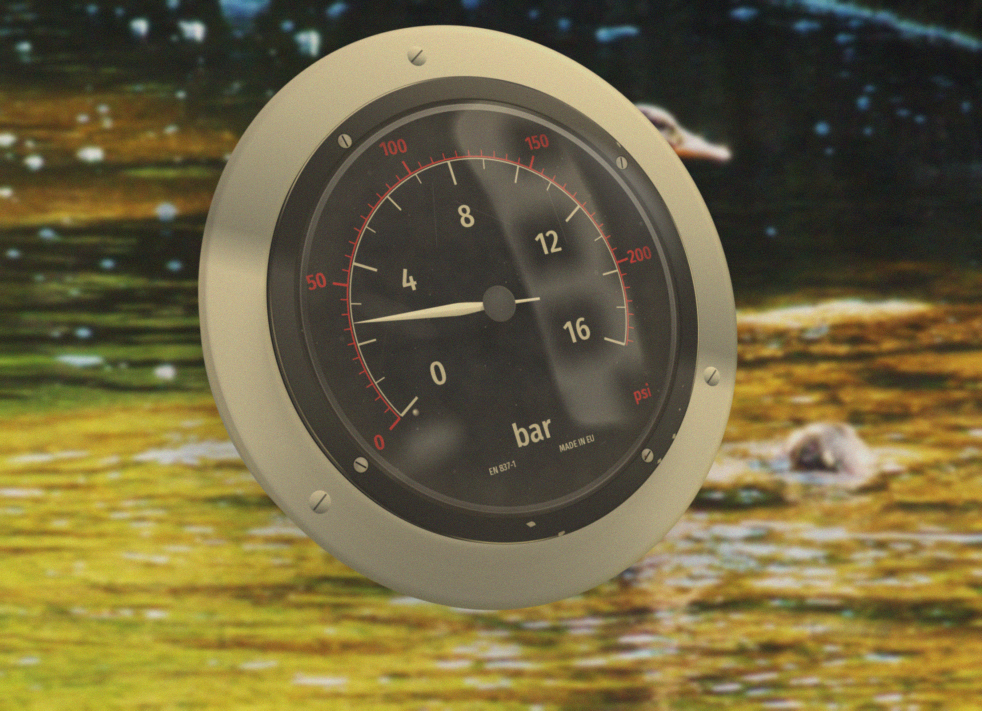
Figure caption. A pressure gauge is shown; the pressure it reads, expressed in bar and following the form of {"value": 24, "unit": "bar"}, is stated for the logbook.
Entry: {"value": 2.5, "unit": "bar"}
